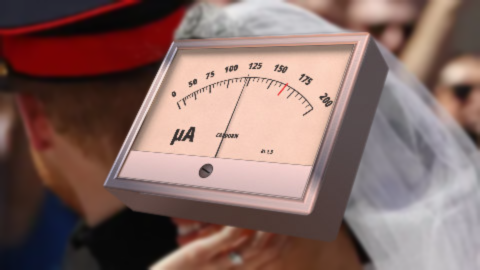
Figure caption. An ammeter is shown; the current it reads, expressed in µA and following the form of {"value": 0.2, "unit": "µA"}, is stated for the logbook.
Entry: {"value": 125, "unit": "µA"}
